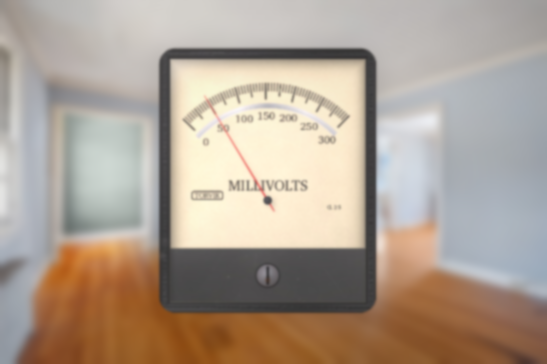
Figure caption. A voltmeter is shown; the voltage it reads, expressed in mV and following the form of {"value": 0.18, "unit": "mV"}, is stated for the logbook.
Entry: {"value": 50, "unit": "mV"}
